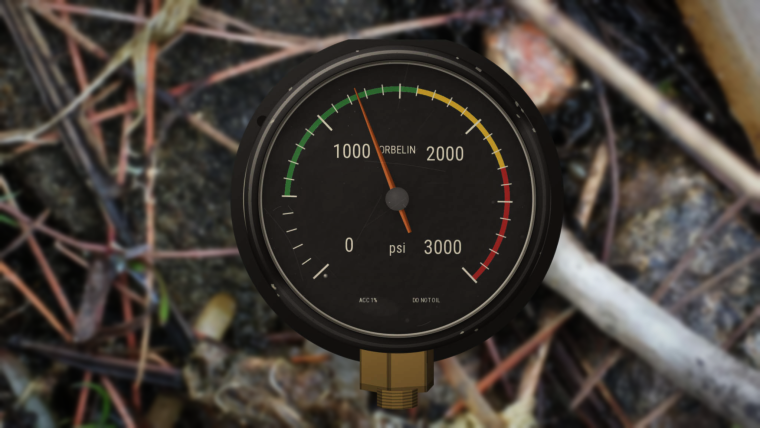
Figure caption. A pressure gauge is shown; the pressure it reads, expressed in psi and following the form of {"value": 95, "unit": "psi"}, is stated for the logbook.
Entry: {"value": 1250, "unit": "psi"}
